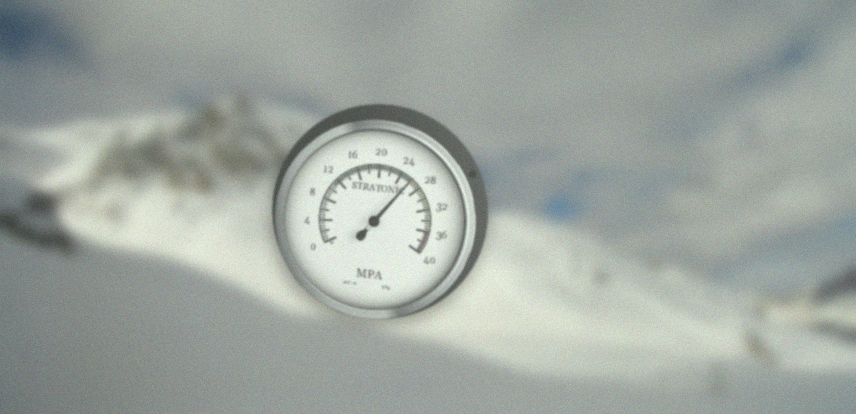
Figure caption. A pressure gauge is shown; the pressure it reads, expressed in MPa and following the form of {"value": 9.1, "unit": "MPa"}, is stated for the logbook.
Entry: {"value": 26, "unit": "MPa"}
